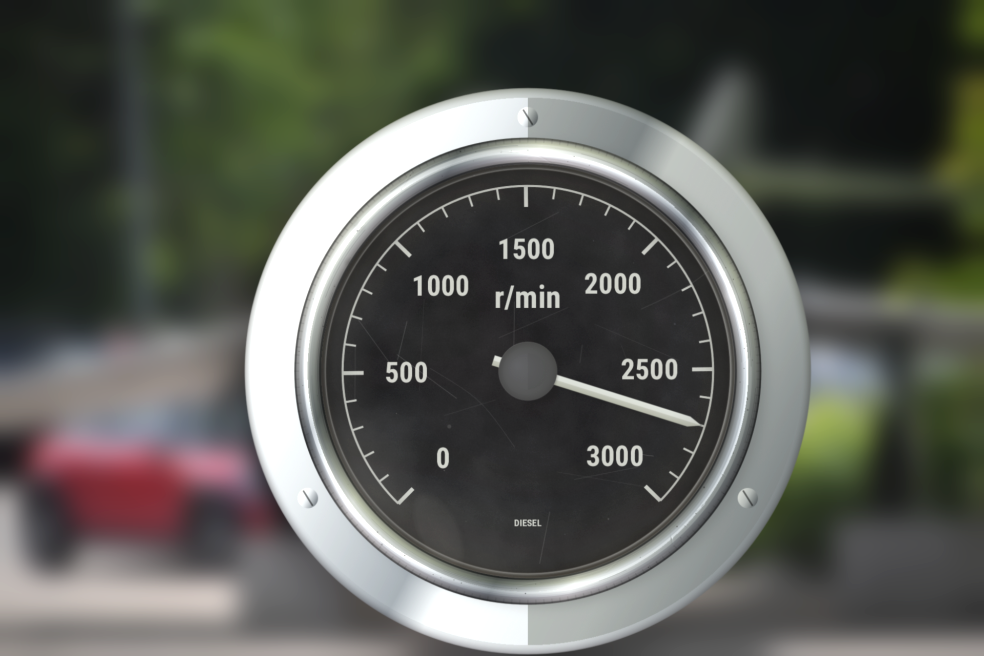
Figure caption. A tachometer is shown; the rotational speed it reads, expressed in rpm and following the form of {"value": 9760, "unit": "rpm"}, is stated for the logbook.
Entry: {"value": 2700, "unit": "rpm"}
